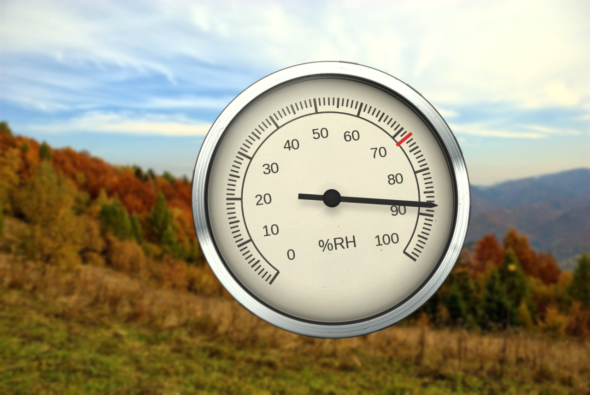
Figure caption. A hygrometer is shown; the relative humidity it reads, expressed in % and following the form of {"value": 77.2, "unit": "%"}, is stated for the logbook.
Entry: {"value": 88, "unit": "%"}
